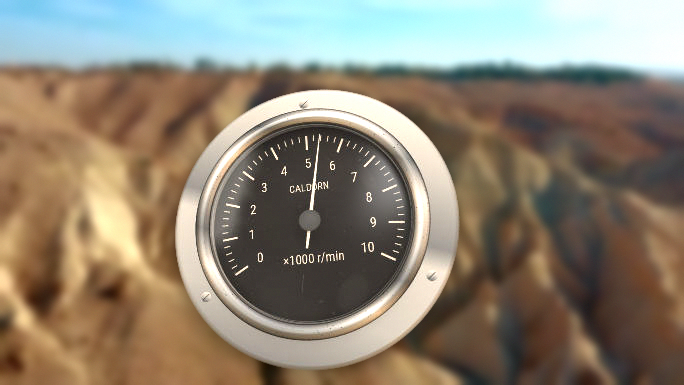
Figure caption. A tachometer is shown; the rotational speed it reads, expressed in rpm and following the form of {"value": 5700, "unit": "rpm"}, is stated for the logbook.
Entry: {"value": 5400, "unit": "rpm"}
